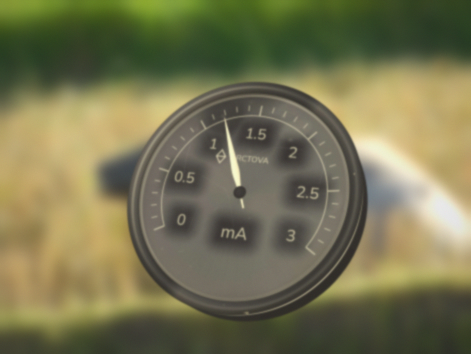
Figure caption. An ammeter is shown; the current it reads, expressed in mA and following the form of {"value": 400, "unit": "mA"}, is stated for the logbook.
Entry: {"value": 1.2, "unit": "mA"}
